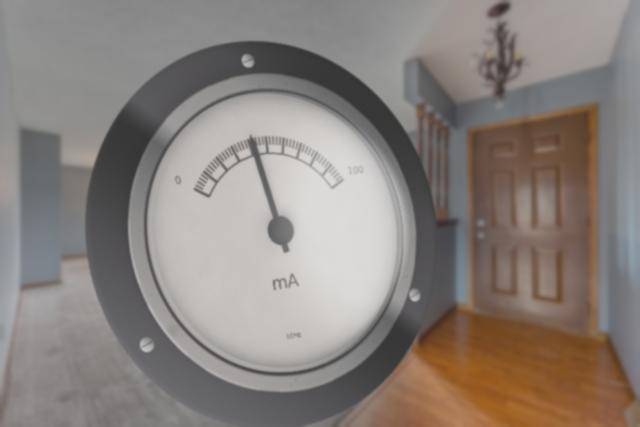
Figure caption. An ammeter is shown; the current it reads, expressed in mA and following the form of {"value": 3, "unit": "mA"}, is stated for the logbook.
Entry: {"value": 40, "unit": "mA"}
